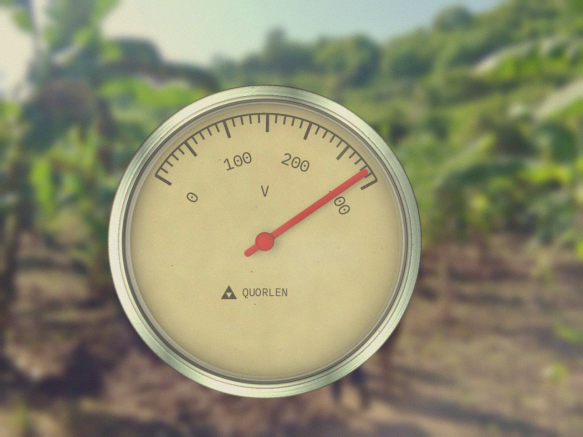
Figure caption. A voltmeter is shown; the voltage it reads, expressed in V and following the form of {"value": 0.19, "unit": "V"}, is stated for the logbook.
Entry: {"value": 285, "unit": "V"}
